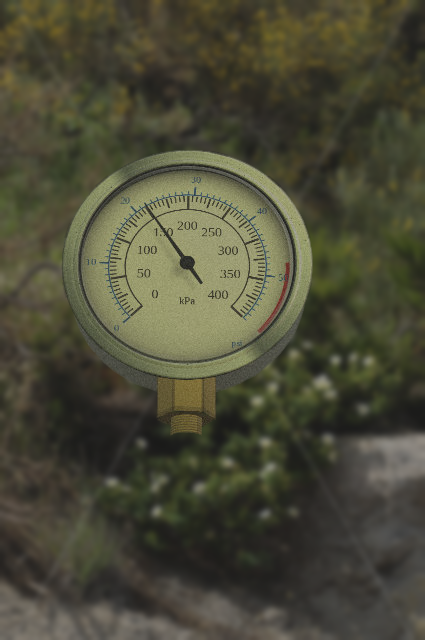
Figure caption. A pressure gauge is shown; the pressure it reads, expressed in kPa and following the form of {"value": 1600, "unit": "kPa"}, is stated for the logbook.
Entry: {"value": 150, "unit": "kPa"}
